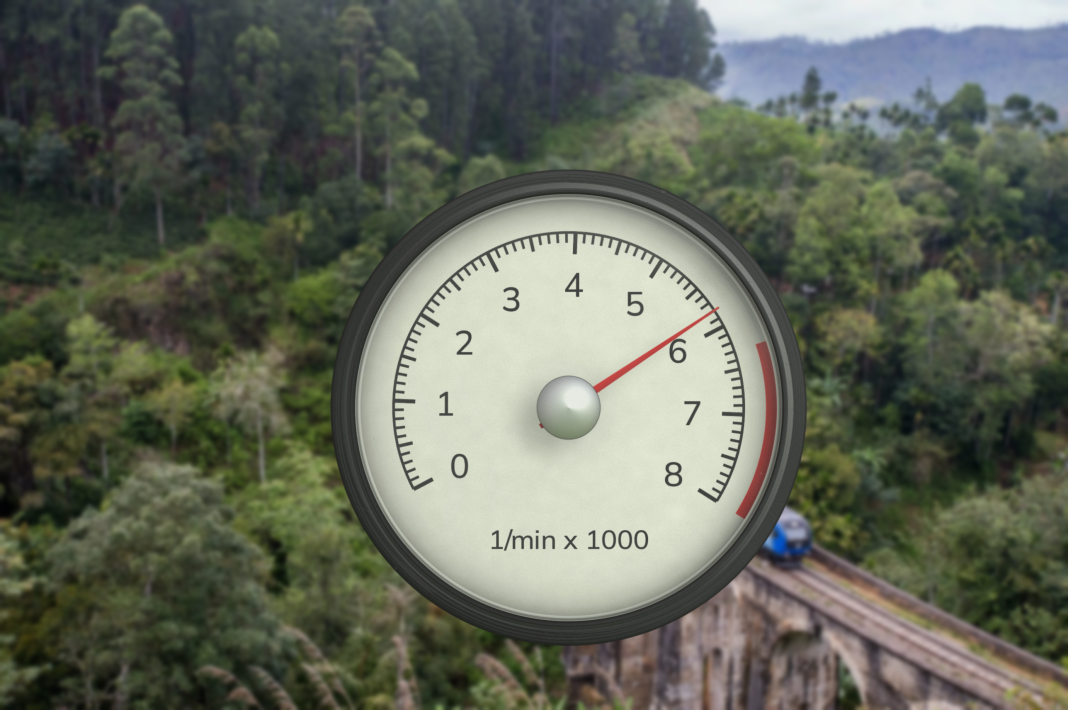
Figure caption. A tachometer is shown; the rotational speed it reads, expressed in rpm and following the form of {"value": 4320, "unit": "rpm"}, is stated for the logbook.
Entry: {"value": 5800, "unit": "rpm"}
